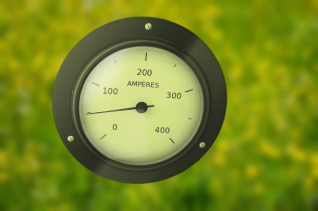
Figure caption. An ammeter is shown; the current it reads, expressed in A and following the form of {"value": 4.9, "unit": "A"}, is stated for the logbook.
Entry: {"value": 50, "unit": "A"}
